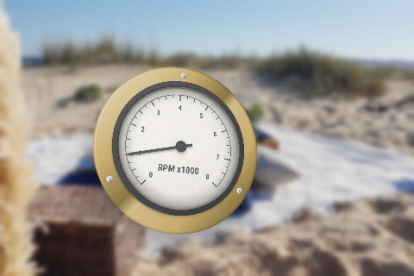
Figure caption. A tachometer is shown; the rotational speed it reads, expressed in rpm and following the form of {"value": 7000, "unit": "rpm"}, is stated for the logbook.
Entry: {"value": 1000, "unit": "rpm"}
